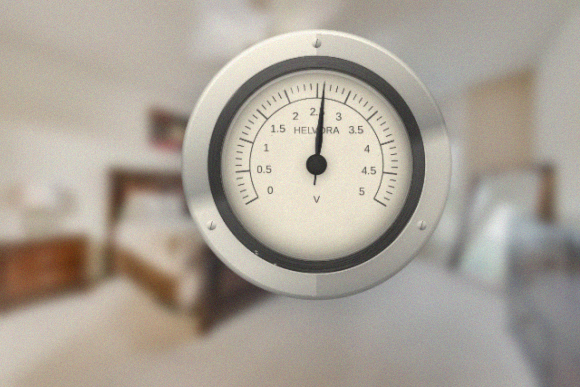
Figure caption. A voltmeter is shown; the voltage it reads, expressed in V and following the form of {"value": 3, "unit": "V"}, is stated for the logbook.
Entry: {"value": 2.6, "unit": "V"}
